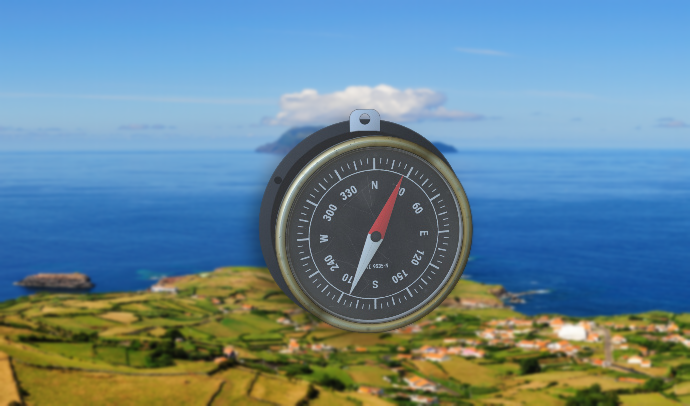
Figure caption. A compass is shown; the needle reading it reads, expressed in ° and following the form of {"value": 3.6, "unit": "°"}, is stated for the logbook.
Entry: {"value": 25, "unit": "°"}
